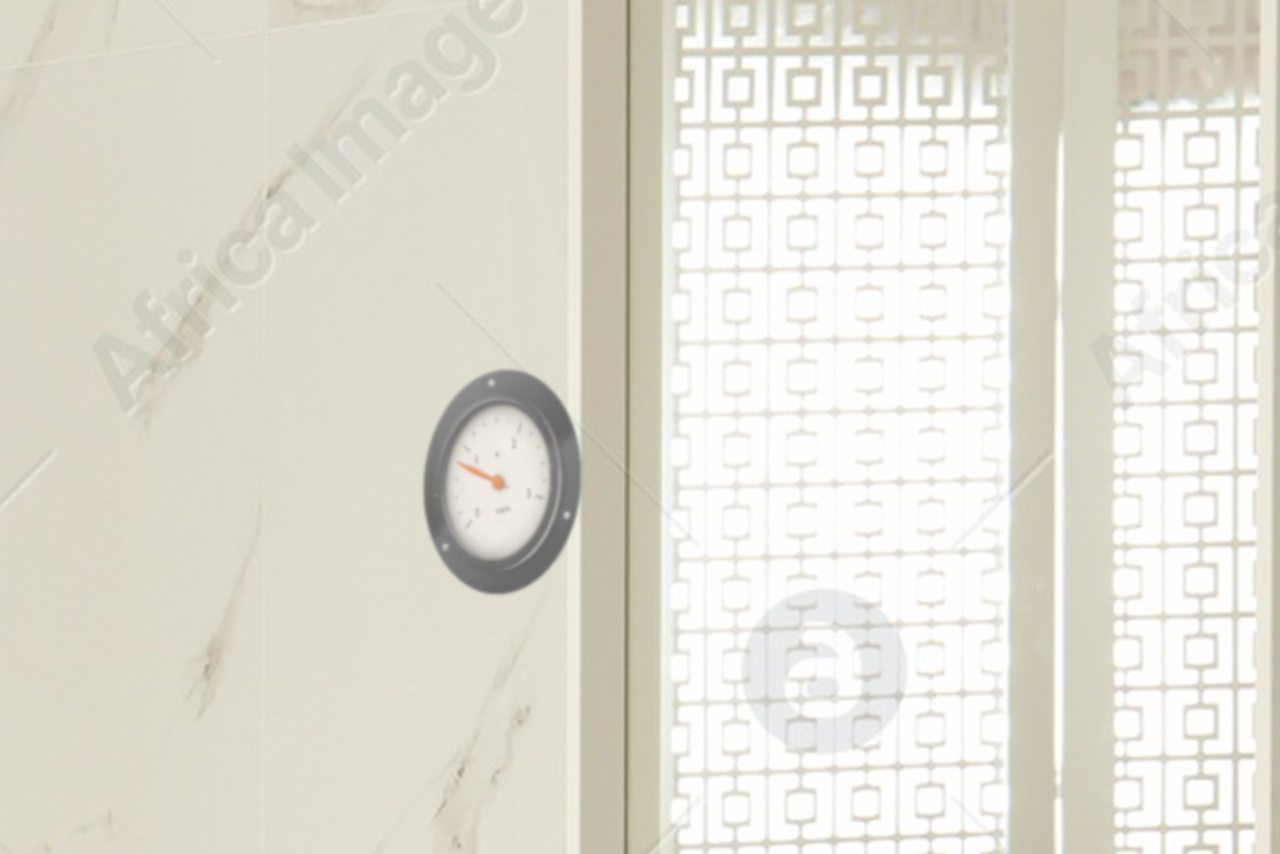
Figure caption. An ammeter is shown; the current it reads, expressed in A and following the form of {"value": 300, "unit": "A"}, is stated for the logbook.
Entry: {"value": 0.8, "unit": "A"}
